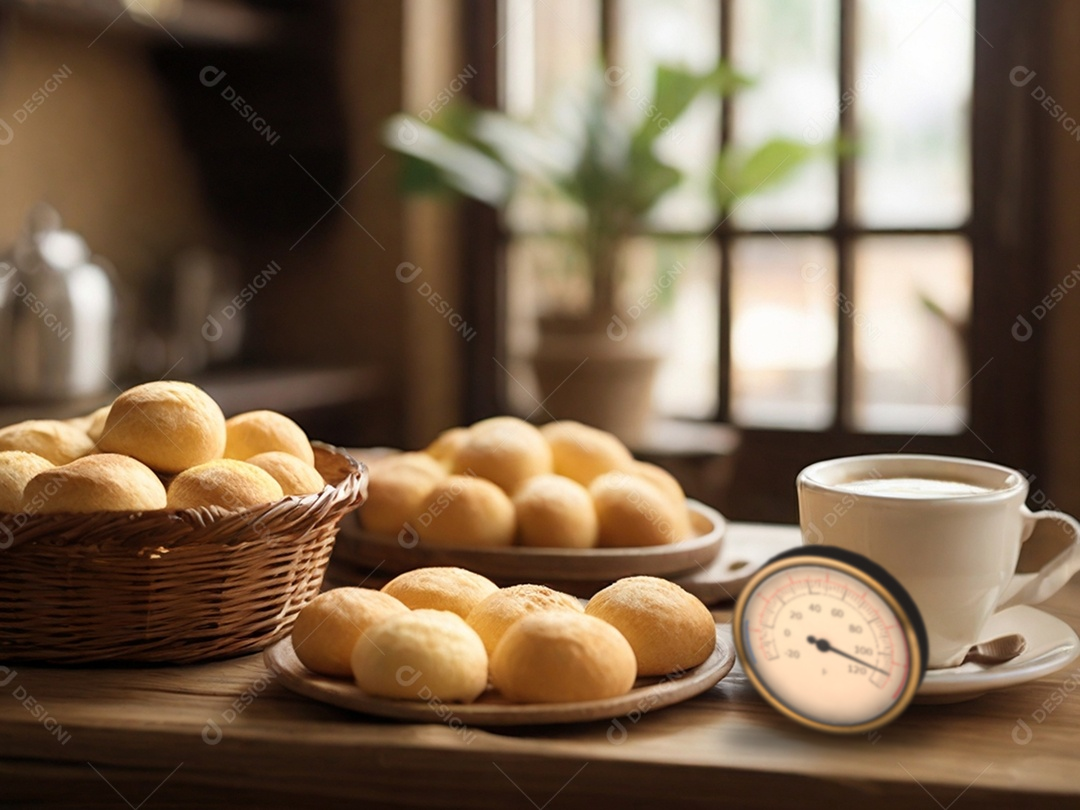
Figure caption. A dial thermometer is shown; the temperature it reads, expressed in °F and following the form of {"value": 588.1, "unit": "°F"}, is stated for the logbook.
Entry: {"value": 110, "unit": "°F"}
